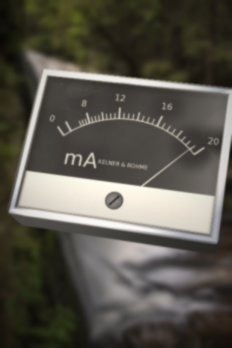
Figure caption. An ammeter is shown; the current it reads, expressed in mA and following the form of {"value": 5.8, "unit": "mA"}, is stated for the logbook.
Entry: {"value": 19.5, "unit": "mA"}
